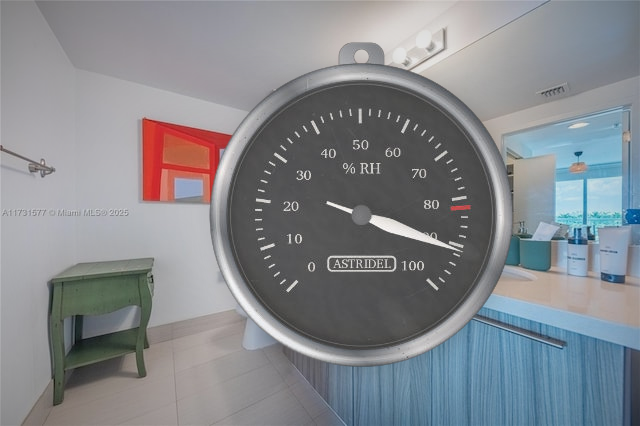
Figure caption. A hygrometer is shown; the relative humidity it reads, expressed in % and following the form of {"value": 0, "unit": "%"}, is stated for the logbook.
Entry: {"value": 91, "unit": "%"}
